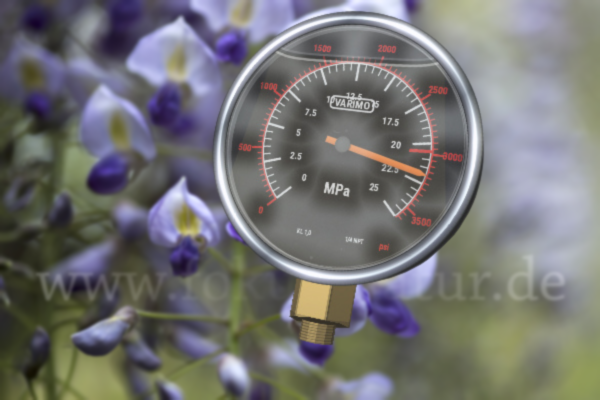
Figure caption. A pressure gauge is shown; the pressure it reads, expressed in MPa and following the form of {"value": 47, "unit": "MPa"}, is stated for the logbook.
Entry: {"value": 22, "unit": "MPa"}
